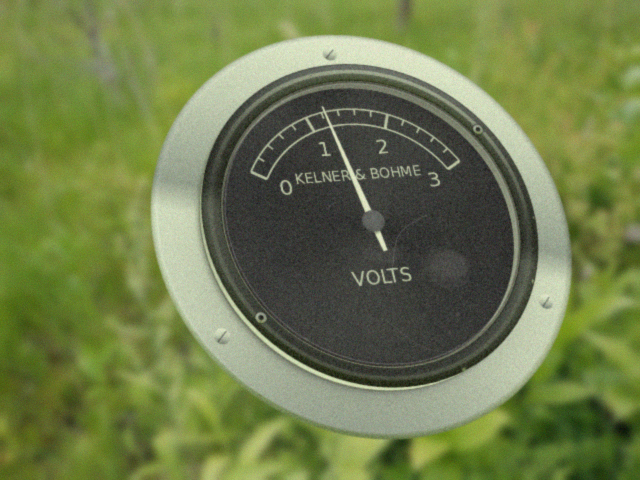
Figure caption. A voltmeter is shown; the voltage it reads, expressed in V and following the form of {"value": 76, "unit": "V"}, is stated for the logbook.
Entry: {"value": 1.2, "unit": "V"}
